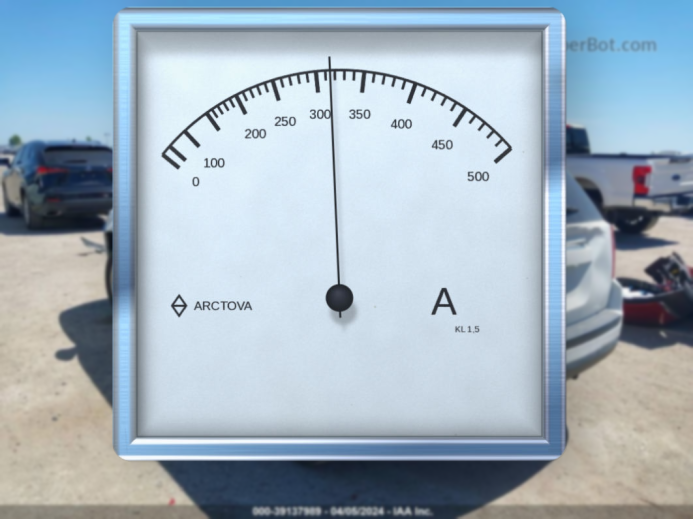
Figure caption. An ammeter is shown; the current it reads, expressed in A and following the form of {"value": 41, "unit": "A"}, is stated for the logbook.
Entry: {"value": 315, "unit": "A"}
